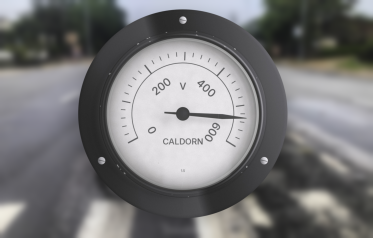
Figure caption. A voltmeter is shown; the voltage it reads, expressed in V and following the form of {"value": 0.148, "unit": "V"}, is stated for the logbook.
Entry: {"value": 530, "unit": "V"}
